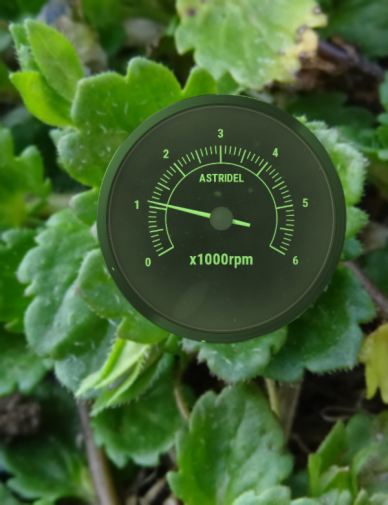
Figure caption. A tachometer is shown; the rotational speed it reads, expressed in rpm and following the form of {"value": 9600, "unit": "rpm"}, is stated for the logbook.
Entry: {"value": 1100, "unit": "rpm"}
